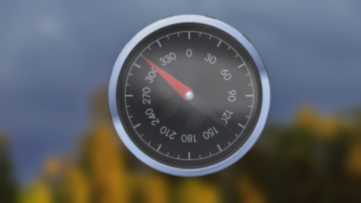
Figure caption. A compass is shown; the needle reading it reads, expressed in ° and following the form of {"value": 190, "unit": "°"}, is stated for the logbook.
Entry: {"value": 310, "unit": "°"}
